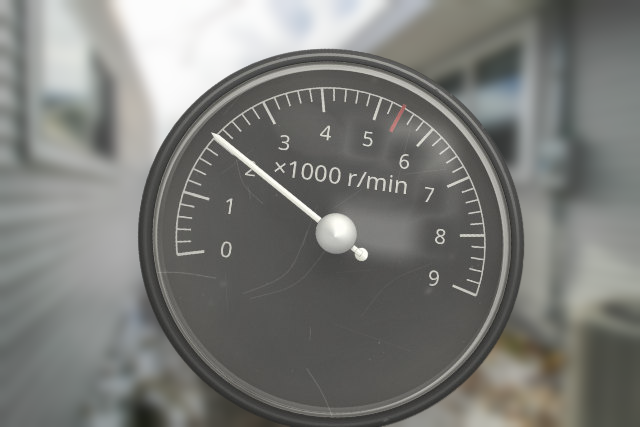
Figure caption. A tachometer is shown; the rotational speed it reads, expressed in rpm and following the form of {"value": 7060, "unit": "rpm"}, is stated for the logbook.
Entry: {"value": 2000, "unit": "rpm"}
